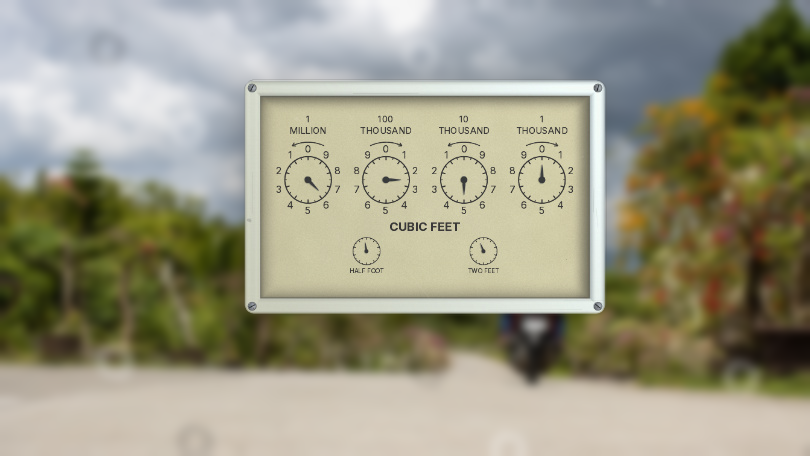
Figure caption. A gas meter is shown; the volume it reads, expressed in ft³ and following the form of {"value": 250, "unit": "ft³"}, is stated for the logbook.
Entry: {"value": 625000, "unit": "ft³"}
